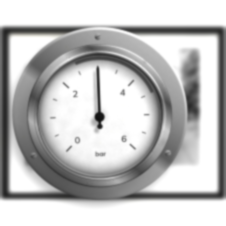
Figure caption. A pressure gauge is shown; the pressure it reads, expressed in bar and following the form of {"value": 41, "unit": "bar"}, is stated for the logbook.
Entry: {"value": 3, "unit": "bar"}
